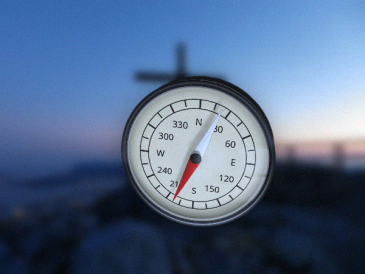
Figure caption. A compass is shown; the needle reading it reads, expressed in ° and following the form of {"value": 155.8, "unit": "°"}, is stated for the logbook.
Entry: {"value": 202.5, "unit": "°"}
